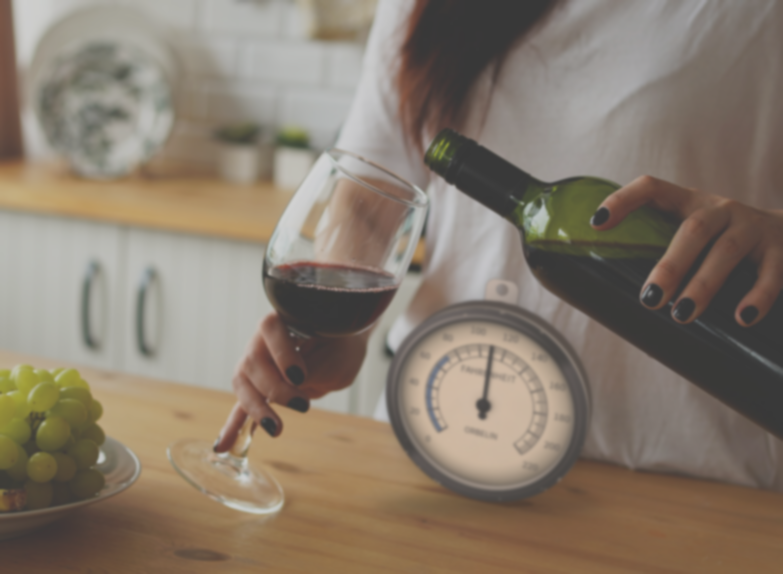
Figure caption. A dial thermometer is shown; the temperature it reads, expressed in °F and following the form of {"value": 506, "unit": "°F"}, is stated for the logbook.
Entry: {"value": 110, "unit": "°F"}
